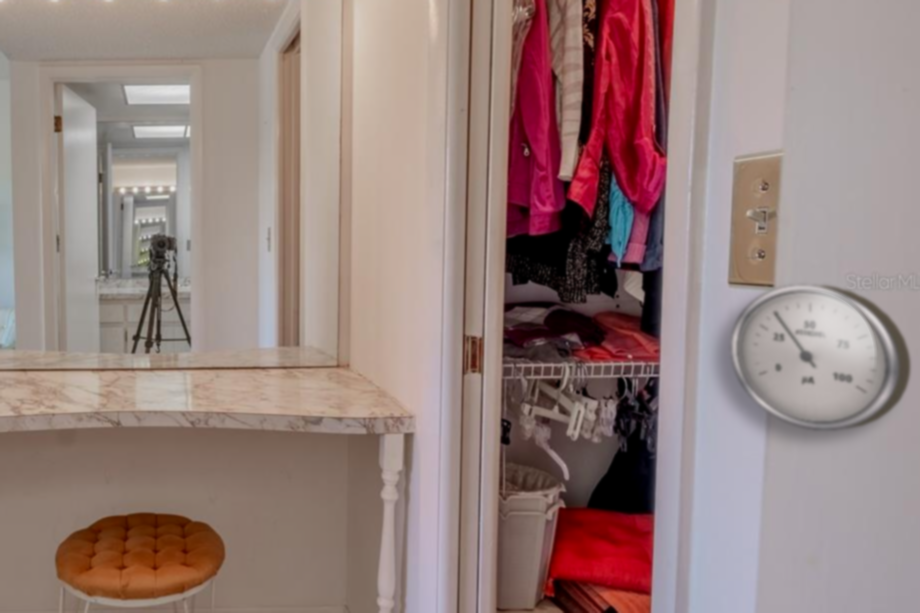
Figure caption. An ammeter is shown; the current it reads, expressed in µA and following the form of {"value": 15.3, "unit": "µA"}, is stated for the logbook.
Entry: {"value": 35, "unit": "µA"}
